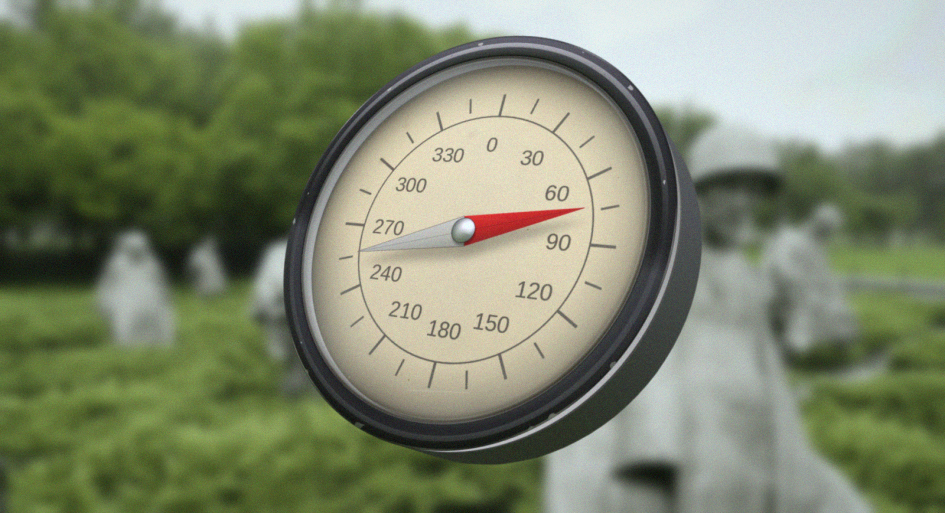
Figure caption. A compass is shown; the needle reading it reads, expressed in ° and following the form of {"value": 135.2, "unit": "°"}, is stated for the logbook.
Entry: {"value": 75, "unit": "°"}
